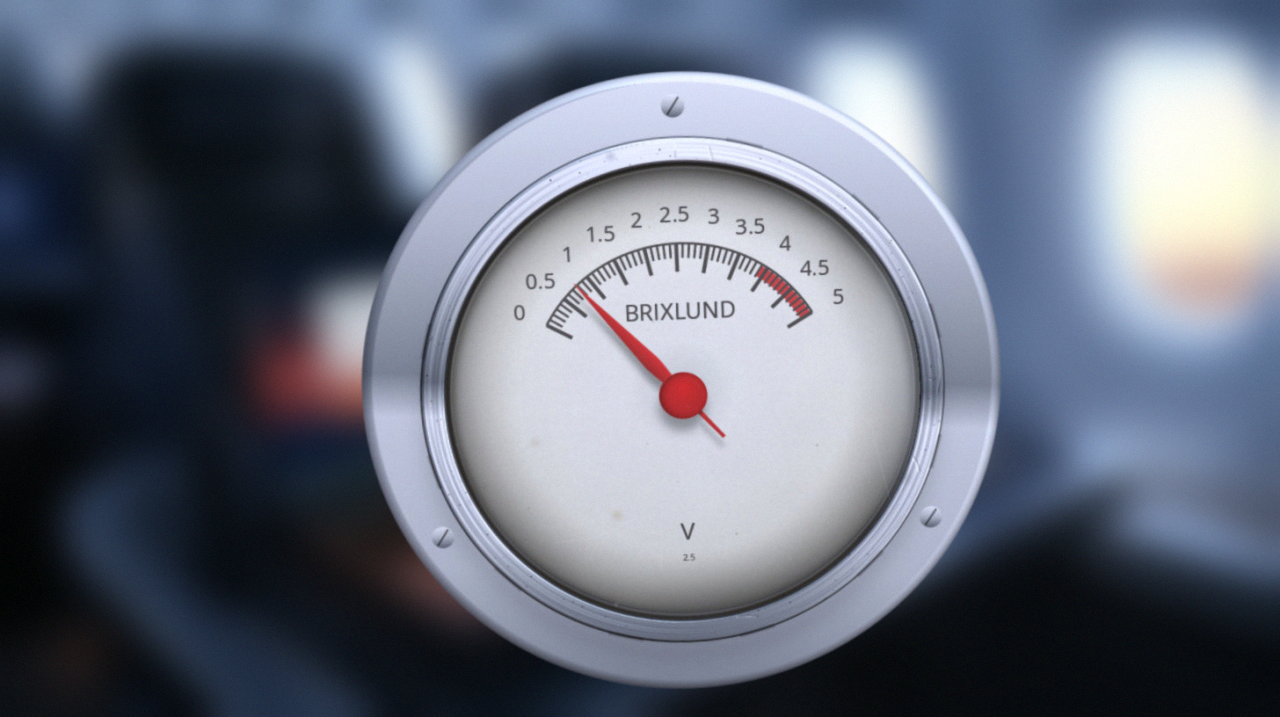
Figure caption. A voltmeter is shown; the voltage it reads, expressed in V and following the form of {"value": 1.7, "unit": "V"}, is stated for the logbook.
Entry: {"value": 0.8, "unit": "V"}
